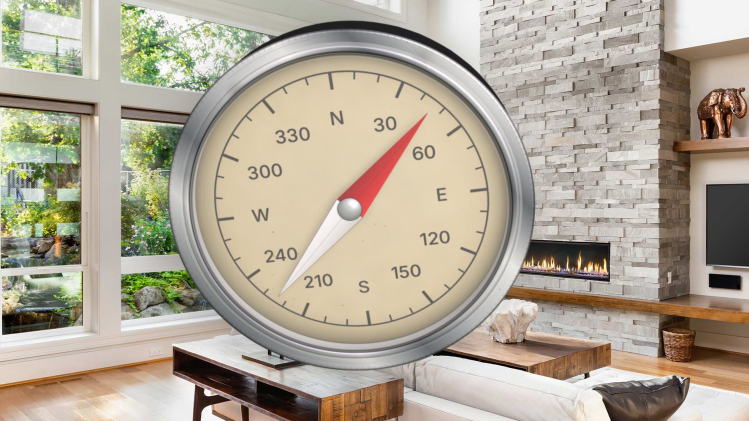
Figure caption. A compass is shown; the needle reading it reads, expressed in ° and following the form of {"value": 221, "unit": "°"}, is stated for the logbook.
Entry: {"value": 45, "unit": "°"}
